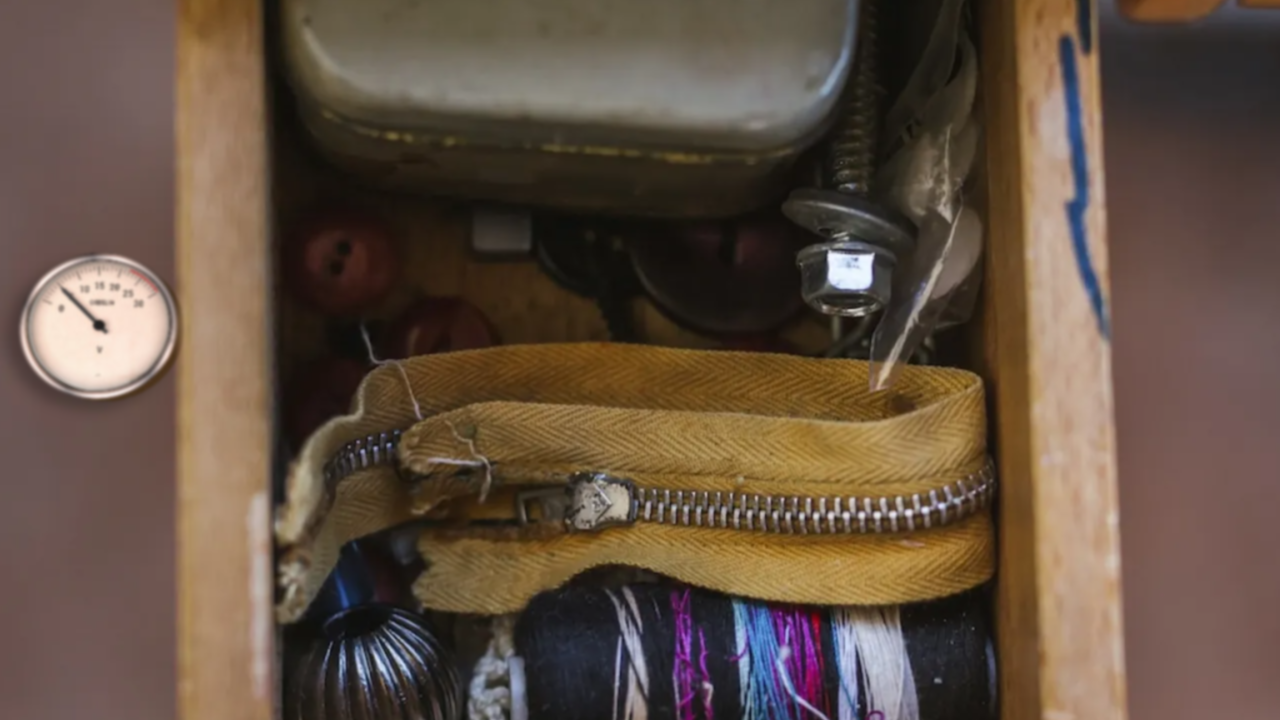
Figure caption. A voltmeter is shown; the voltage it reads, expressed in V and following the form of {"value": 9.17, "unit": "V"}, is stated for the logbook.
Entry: {"value": 5, "unit": "V"}
